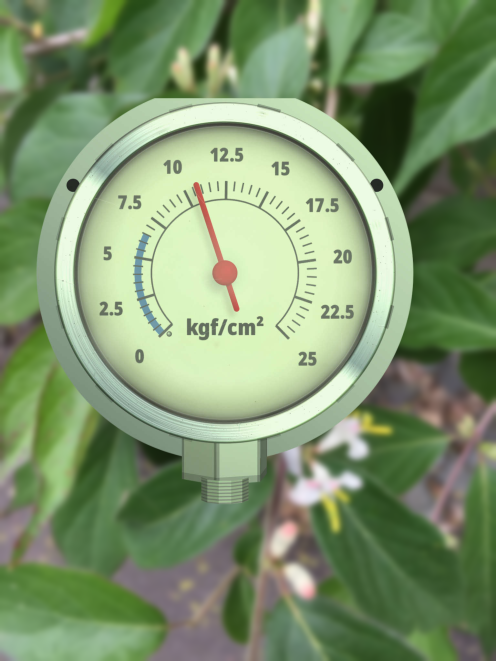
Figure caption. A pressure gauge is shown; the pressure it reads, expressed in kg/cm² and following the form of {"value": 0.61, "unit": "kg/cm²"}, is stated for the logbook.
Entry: {"value": 10.75, "unit": "kg/cm²"}
